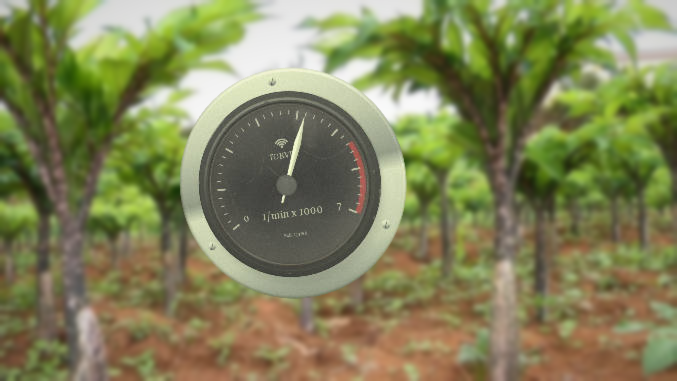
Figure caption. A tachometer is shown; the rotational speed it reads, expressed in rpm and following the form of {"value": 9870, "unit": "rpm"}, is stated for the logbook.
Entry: {"value": 4200, "unit": "rpm"}
